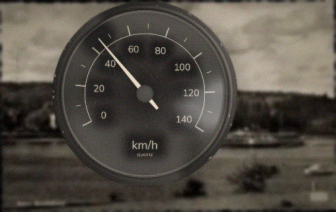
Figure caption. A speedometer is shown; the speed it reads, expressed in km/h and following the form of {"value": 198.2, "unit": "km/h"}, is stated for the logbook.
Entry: {"value": 45, "unit": "km/h"}
